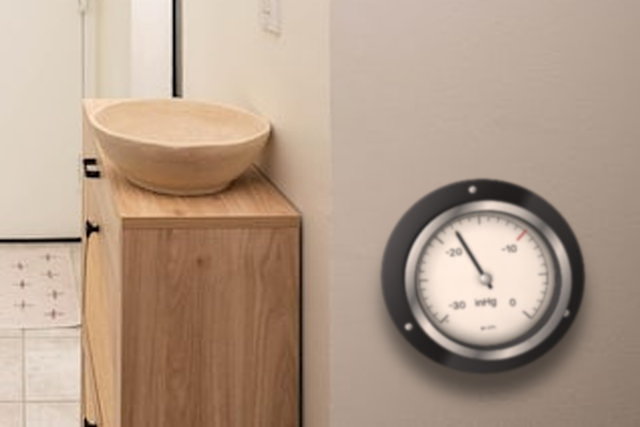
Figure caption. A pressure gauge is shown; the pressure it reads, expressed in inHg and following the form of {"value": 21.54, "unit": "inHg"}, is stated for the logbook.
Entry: {"value": -18, "unit": "inHg"}
